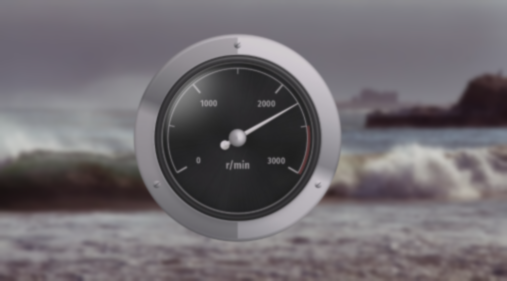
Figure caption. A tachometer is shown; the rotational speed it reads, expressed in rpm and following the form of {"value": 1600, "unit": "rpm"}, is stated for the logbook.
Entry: {"value": 2250, "unit": "rpm"}
